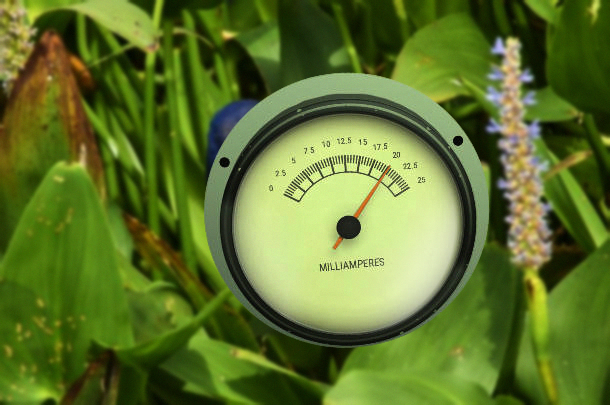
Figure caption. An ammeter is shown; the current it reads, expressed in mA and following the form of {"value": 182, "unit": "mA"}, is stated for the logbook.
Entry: {"value": 20, "unit": "mA"}
